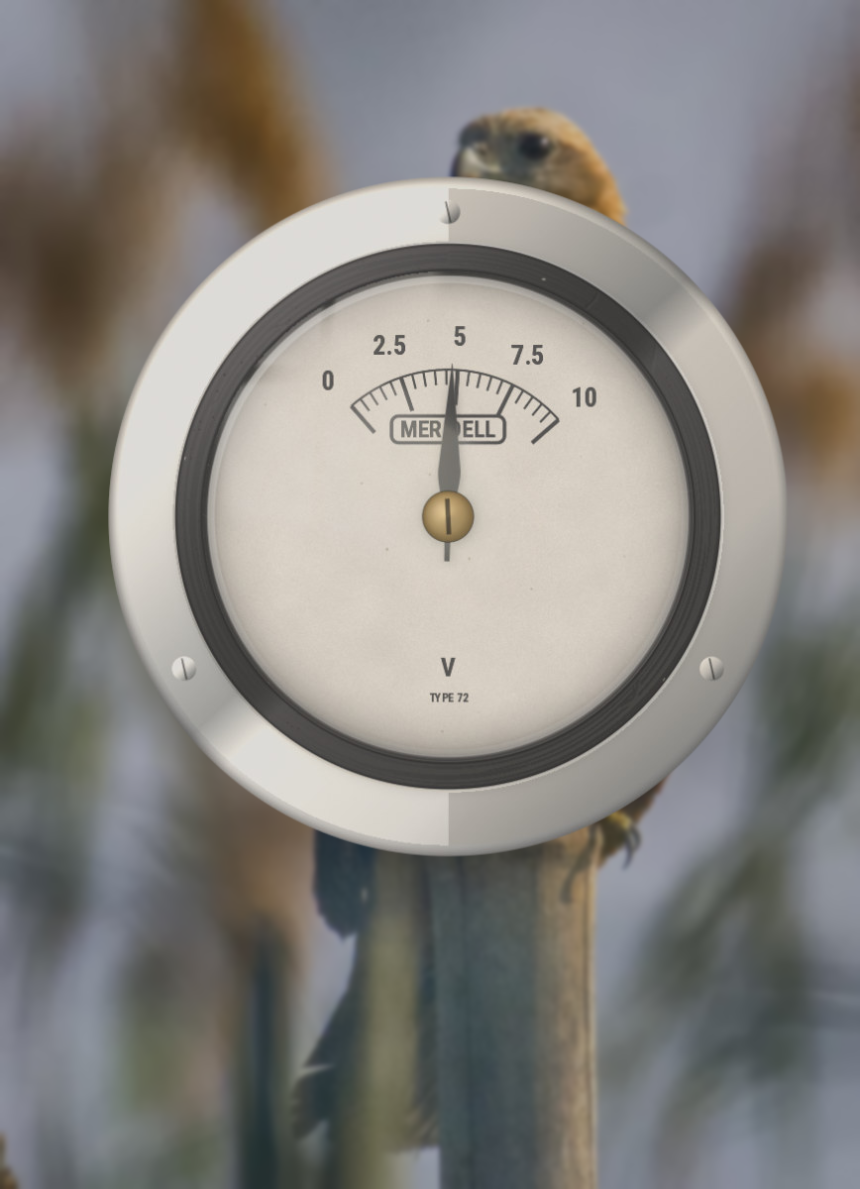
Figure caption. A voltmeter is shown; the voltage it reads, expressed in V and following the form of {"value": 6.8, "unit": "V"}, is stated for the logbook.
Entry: {"value": 4.75, "unit": "V"}
